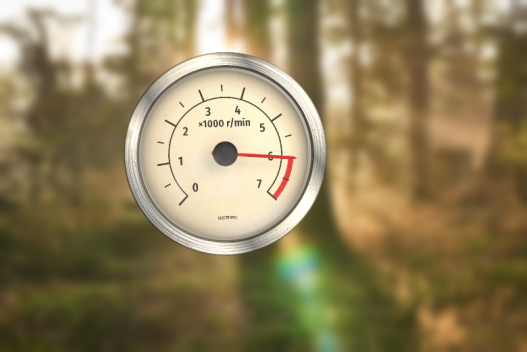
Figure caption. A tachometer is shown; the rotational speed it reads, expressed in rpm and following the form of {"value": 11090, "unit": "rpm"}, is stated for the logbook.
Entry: {"value": 6000, "unit": "rpm"}
